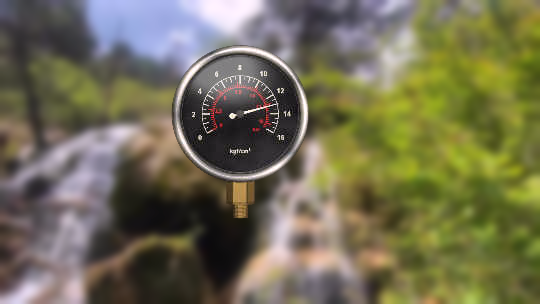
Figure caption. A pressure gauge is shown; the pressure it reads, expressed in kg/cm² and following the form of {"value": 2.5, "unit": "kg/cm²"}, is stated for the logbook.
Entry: {"value": 13, "unit": "kg/cm²"}
